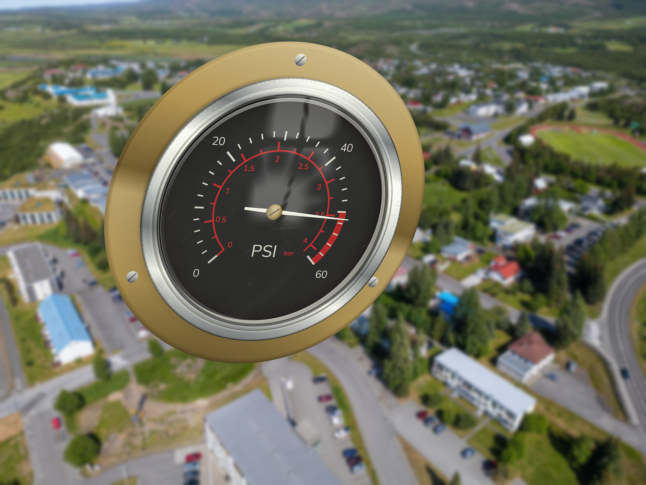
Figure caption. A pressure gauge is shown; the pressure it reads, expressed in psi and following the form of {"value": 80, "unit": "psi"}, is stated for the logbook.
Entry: {"value": 51, "unit": "psi"}
